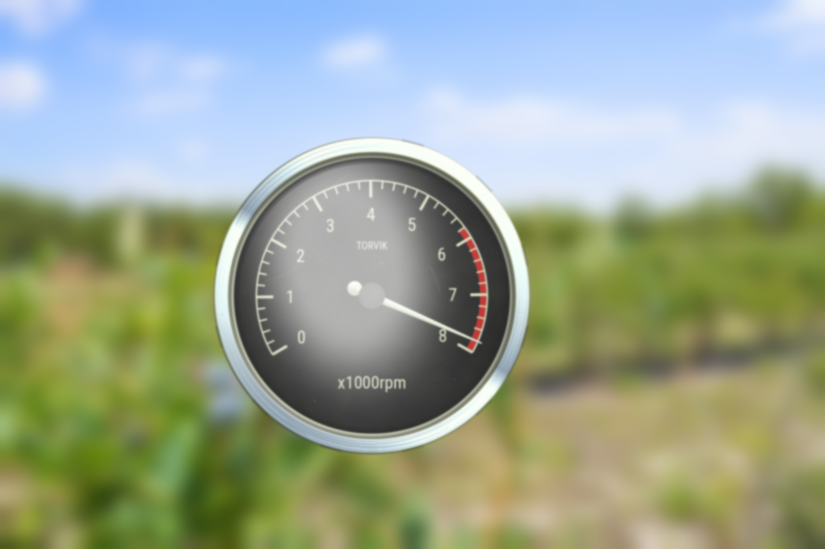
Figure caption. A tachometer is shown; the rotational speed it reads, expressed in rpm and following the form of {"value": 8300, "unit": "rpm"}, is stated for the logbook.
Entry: {"value": 7800, "unit": "rpm"}
